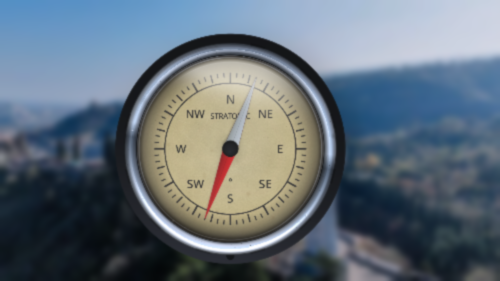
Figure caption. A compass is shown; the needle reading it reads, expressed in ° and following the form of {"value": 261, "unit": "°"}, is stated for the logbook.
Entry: {"value": 200, "unit": "°"}
